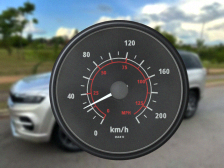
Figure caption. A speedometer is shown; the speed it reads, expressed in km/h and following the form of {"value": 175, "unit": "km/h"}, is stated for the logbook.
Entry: {"value": 25, "unit": "km/h"}
